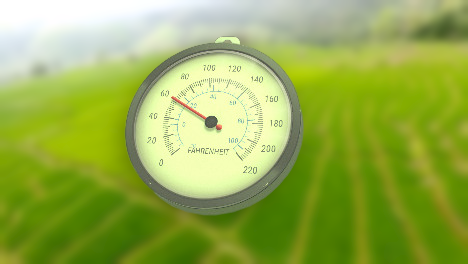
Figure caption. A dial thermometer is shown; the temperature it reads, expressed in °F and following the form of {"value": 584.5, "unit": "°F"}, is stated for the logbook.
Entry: {"value": 60, "unit": "°F"}
